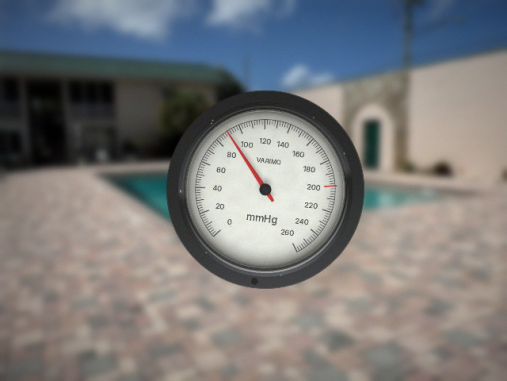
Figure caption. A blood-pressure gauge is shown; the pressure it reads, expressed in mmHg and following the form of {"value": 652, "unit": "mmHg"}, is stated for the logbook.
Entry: {"value": 90, "unit": "mmHg"}
